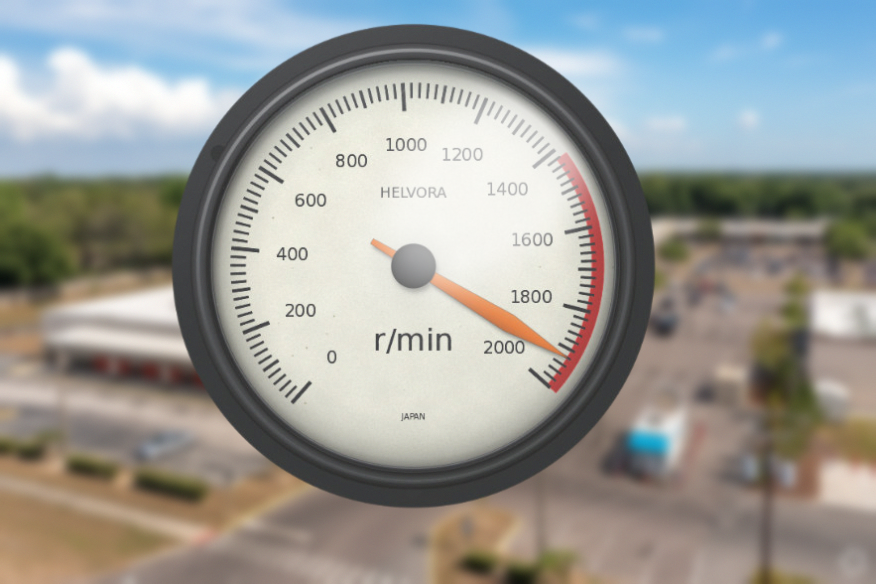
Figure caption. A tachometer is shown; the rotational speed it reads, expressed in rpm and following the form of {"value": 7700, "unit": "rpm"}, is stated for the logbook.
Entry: {"value": 1920, "unit": "rpm"}
